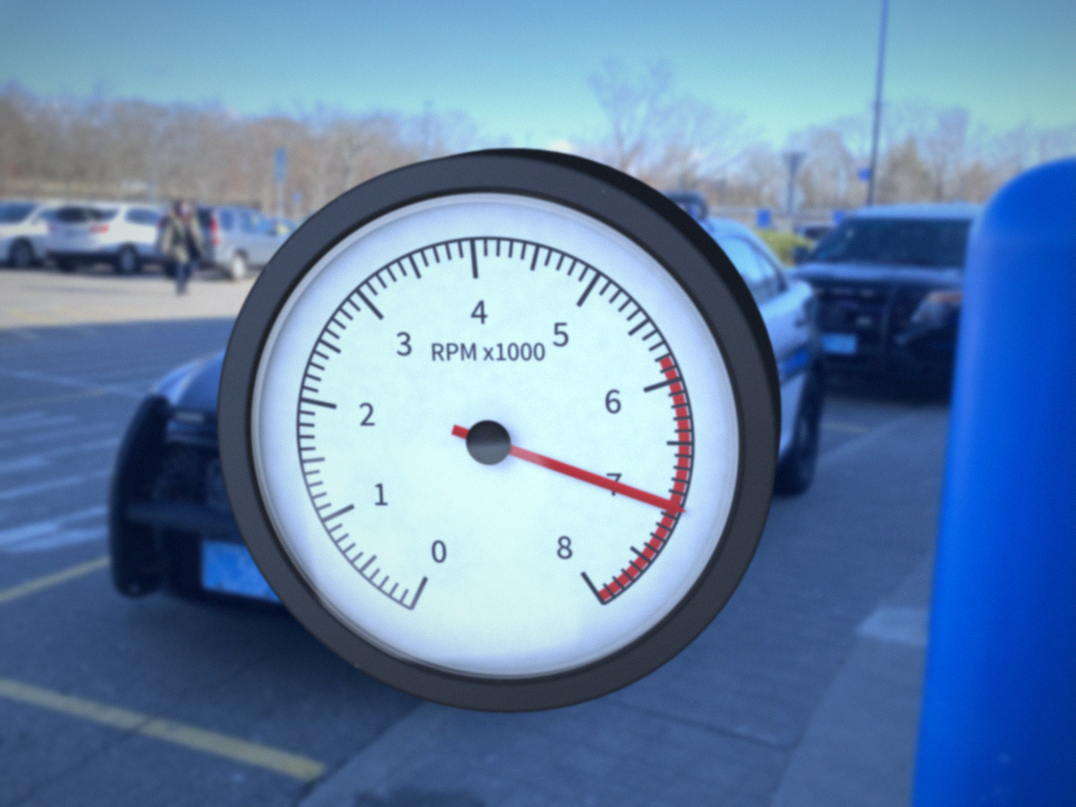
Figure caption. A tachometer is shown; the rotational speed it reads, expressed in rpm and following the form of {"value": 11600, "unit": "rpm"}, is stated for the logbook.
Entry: {"value": 7000, "unit": "rpm"}
